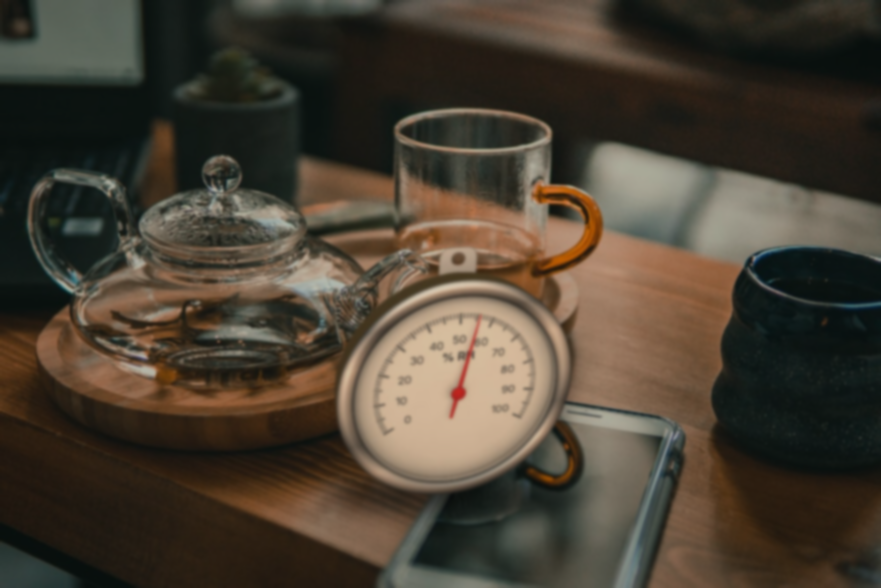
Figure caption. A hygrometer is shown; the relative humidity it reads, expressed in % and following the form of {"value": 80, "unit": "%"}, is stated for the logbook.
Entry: {"value": 55, "unit": "%"}
